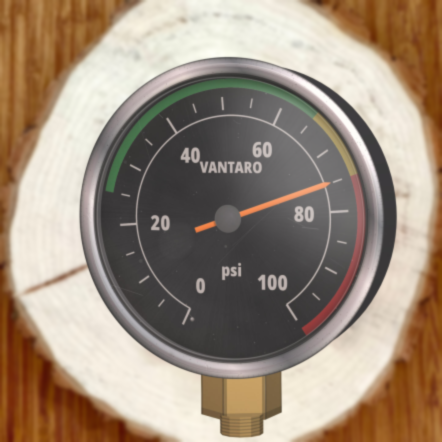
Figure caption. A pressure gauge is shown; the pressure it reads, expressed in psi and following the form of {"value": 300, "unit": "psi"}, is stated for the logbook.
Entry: {"value": 75, "unit": "psi"}
